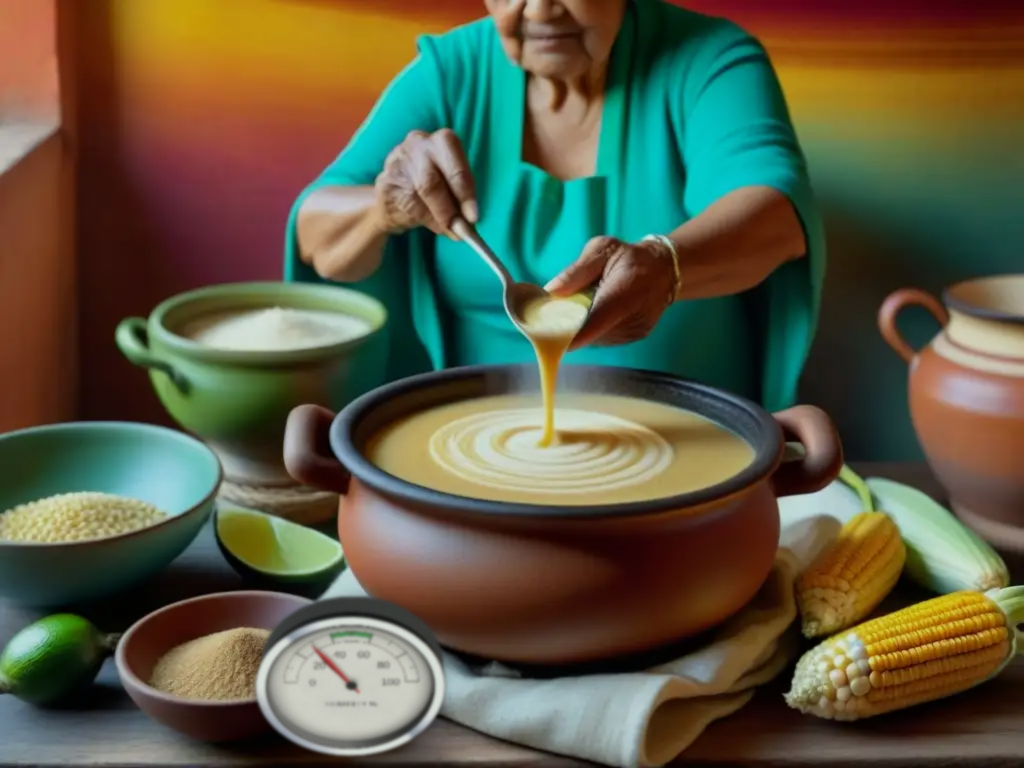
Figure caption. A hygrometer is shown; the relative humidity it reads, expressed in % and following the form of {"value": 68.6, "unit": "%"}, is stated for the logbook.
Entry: {"value": 30, "unit": "%"}
